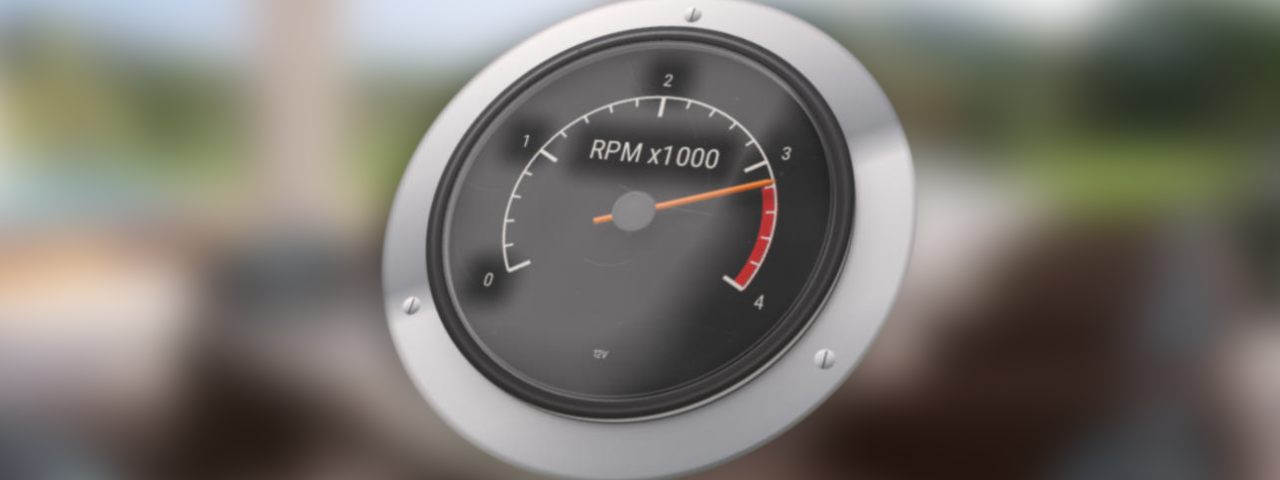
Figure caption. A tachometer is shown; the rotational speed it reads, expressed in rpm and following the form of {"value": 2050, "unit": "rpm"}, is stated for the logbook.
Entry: {"value": 3200, "unit": "rpm"}
